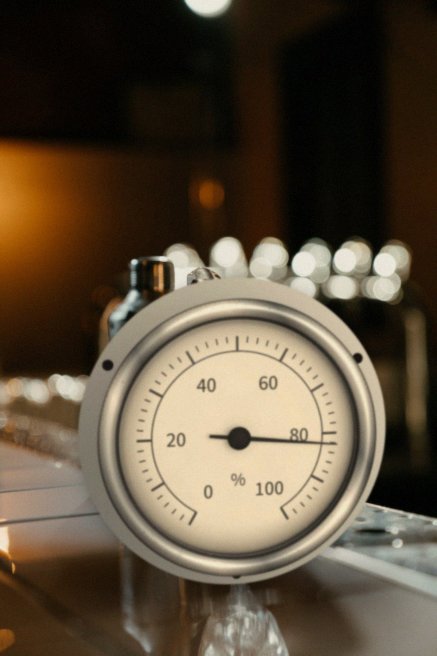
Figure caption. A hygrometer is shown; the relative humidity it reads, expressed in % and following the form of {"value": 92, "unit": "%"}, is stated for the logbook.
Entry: {"value": 82, "unit": "%"}
